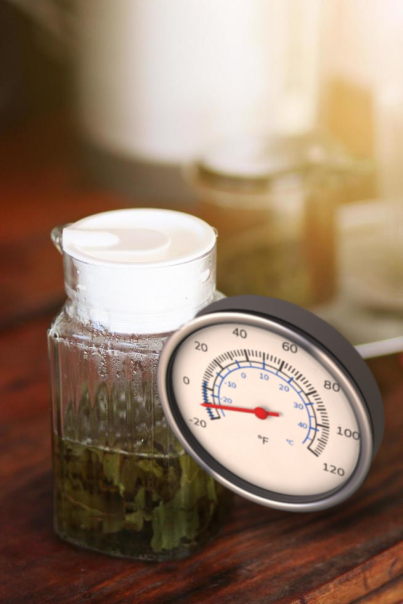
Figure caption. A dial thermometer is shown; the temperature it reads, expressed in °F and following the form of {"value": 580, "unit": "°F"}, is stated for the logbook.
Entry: {"value": -10, "unit": "°F"}
